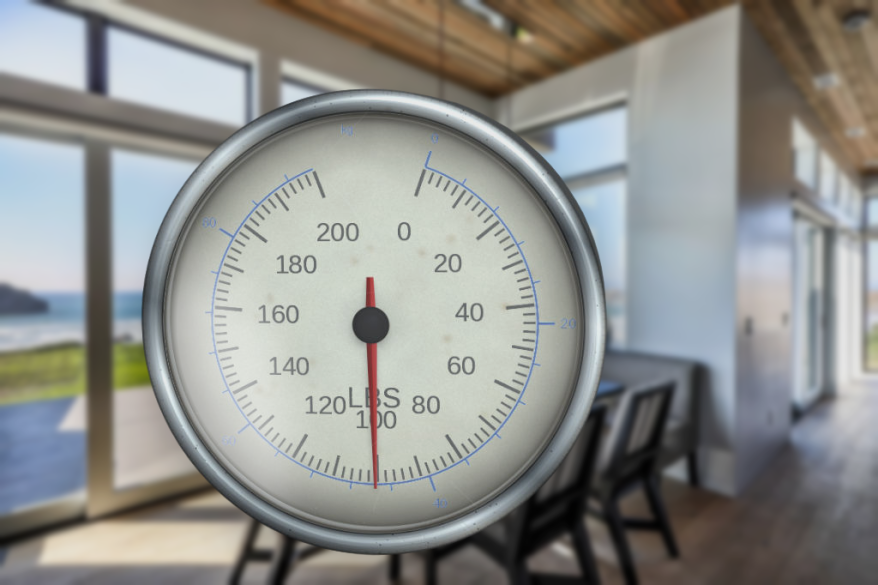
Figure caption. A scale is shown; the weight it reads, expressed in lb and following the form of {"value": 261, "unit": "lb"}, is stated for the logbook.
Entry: {"value": 100, "unit": "lb"}
